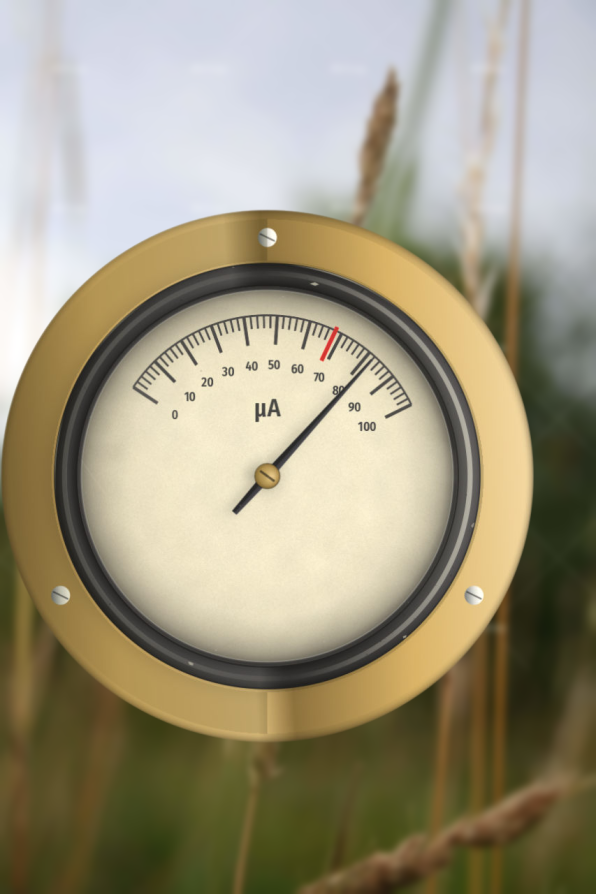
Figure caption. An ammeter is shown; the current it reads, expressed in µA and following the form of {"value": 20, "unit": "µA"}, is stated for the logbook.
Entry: {"value": 82, "unit": "µA"}
